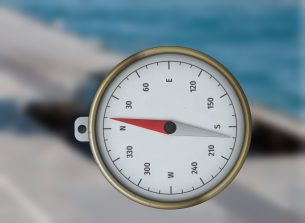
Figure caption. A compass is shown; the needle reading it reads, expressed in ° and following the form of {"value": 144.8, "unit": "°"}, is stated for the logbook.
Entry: {"value": 10, "unit": "°"}
